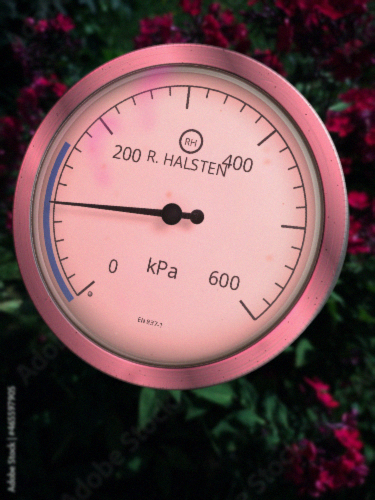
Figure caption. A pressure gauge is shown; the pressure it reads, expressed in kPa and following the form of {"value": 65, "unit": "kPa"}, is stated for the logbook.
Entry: {"value": 100, "unit": "kPa"}
